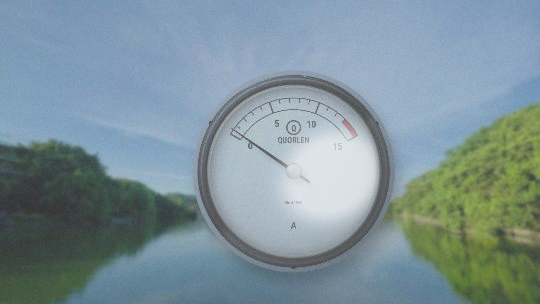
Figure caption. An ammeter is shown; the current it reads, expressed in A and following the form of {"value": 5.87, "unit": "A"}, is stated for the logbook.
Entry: {"value": 0.5, "unit": "A"}
